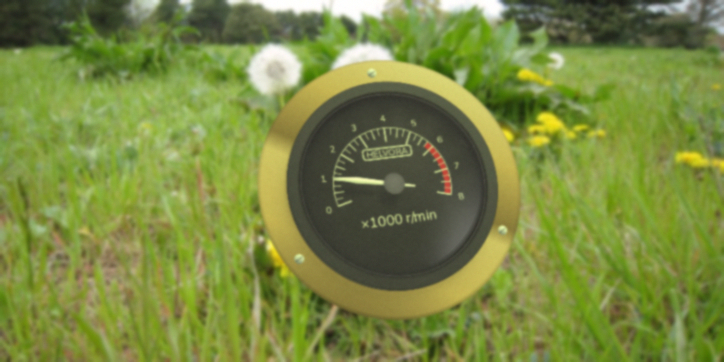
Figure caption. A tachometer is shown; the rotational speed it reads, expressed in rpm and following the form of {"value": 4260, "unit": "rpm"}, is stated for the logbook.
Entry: {"value": 1000, "unit": "rpm"}
